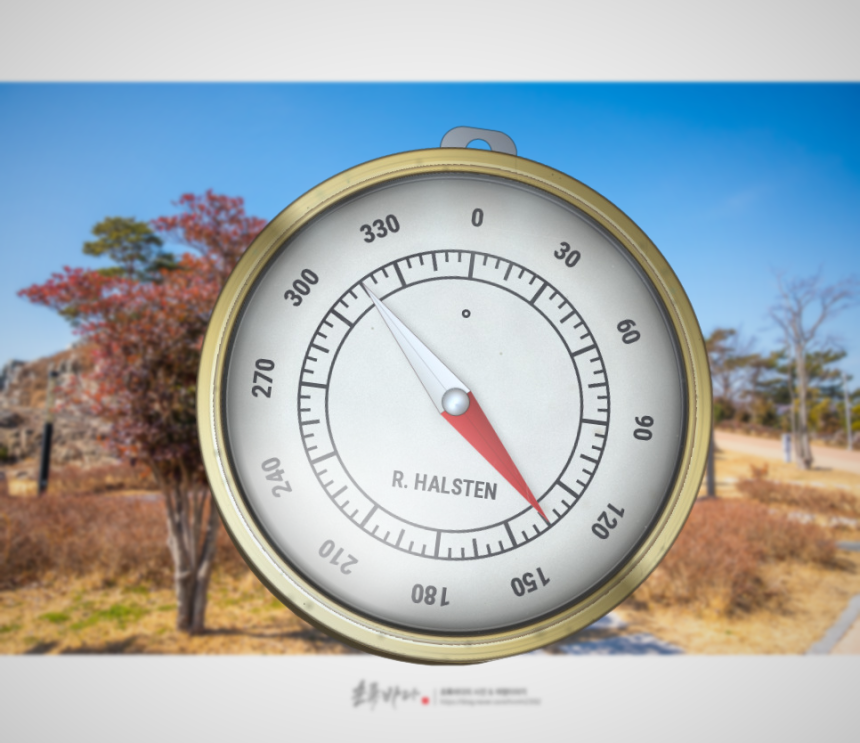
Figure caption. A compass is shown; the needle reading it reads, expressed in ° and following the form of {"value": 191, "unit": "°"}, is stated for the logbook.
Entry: {"value": 135, "unit": "°"}
